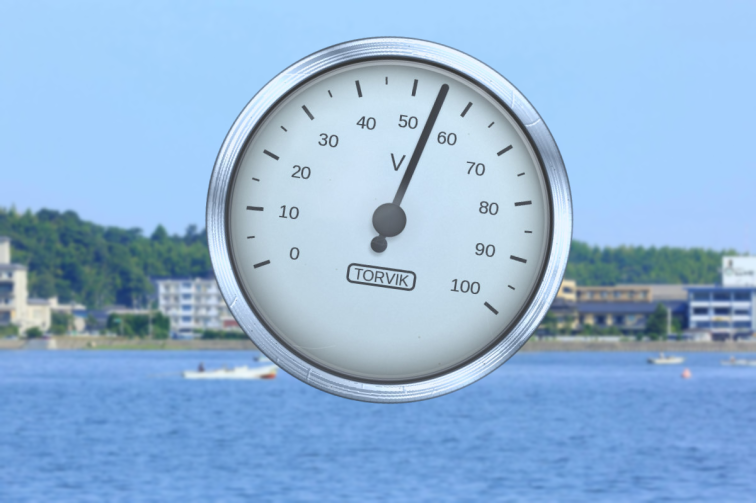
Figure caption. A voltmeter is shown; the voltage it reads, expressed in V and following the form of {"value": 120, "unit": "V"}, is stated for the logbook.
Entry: {"value": 55, "unit": "V"}
